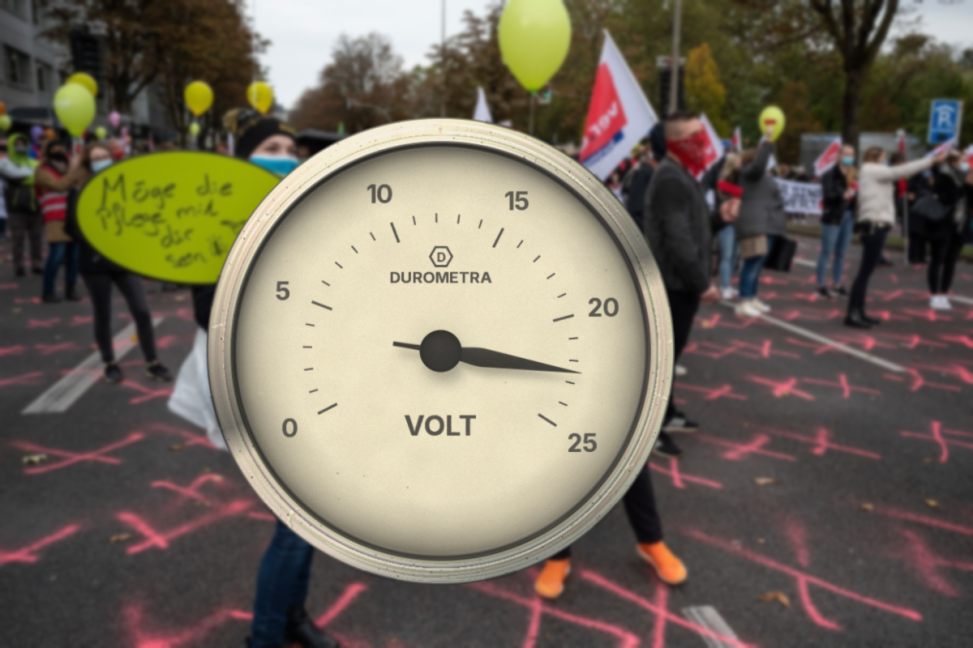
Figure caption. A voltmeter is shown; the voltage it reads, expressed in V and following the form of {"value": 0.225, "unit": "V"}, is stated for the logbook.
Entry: {"value": 22.5, "unit": "V"}
